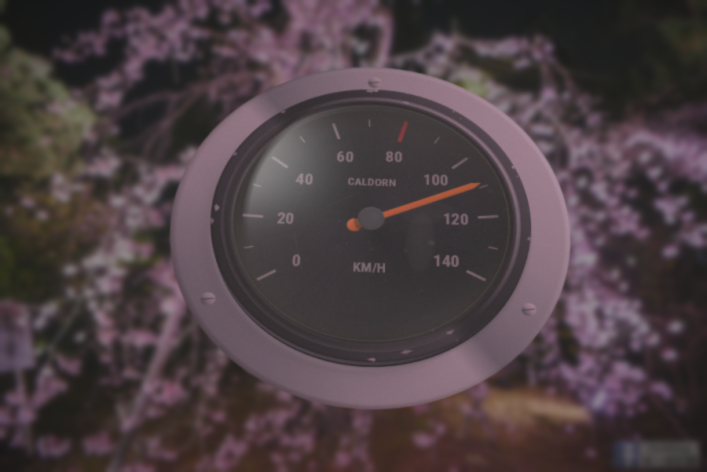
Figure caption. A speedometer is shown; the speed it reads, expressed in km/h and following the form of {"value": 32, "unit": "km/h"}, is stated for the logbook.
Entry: {"value": 110, "unit": "km/h"}
